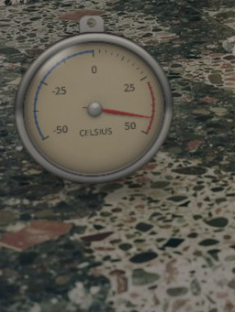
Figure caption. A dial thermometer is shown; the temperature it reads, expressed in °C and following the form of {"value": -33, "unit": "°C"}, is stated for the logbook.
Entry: {"value": 42.5, "unit": "°C"}
